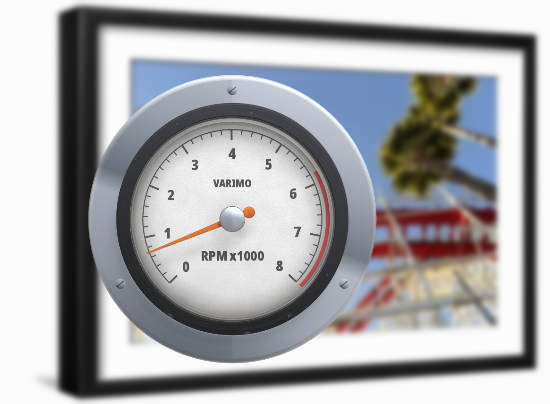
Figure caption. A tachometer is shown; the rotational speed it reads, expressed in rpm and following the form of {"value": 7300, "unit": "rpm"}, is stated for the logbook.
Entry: {"value": 700, "unit": "rpm"}
